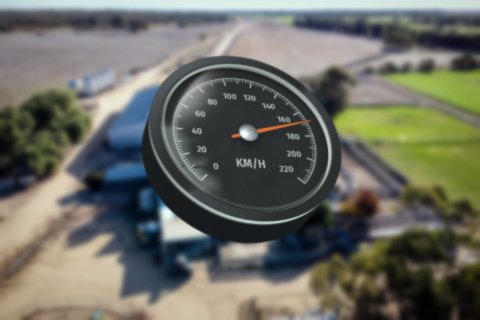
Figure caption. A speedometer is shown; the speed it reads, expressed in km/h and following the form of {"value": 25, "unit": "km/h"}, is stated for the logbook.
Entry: {"value": 170, "unit": "km/h"}
